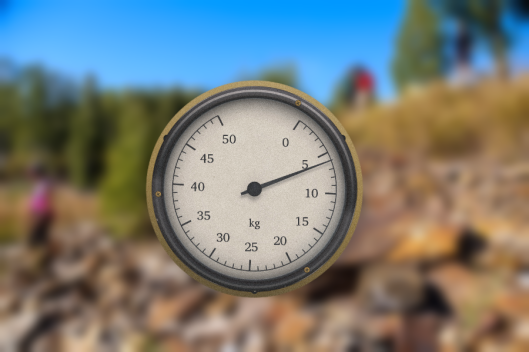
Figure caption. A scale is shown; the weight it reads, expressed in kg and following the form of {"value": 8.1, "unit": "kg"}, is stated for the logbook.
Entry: {"value": 6, "unit": "kg"}
